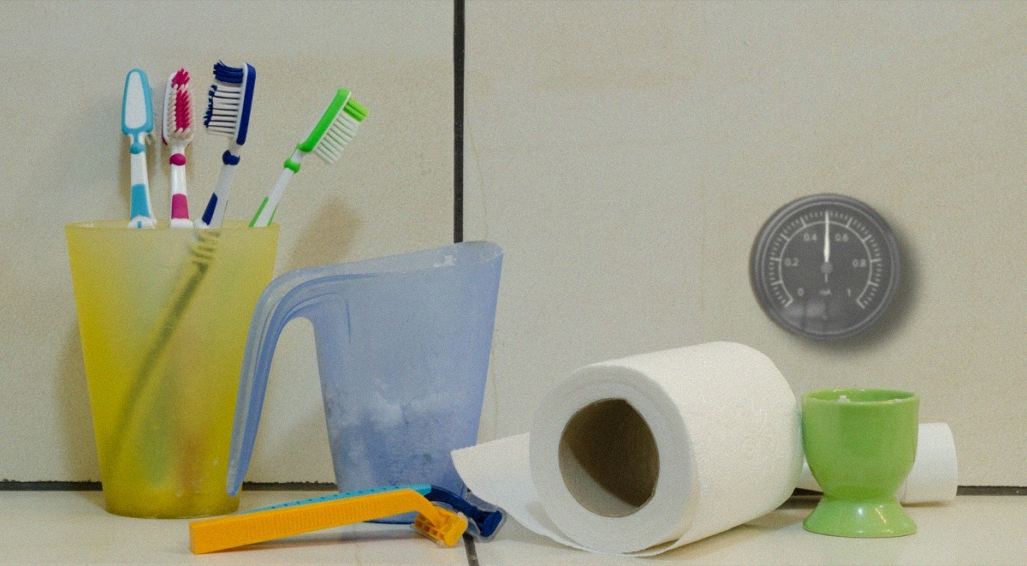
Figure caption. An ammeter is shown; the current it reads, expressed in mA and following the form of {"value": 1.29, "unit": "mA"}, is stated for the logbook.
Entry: {"value": 0.5, "unit": "mA"}
